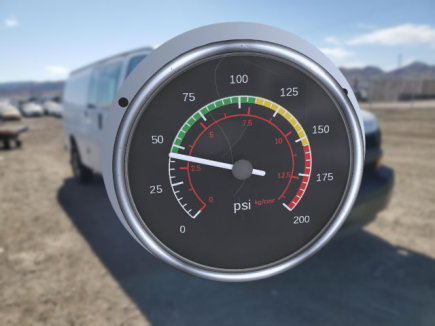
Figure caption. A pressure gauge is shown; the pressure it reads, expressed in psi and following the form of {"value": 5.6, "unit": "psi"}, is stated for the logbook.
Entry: {"value": 45, "unit": "psi"}
